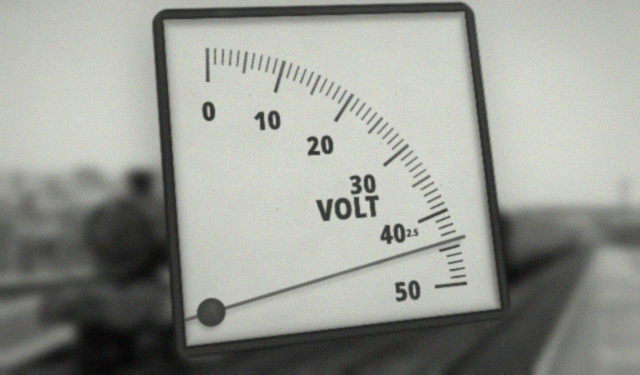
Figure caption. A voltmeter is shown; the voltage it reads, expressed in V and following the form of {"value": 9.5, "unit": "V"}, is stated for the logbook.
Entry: {"value": 44, "unit": "V"}
